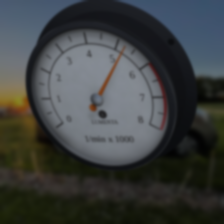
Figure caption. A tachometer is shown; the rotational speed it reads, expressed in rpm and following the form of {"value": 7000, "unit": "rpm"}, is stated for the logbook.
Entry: {"value": 5250, "unit": "rpm"}
